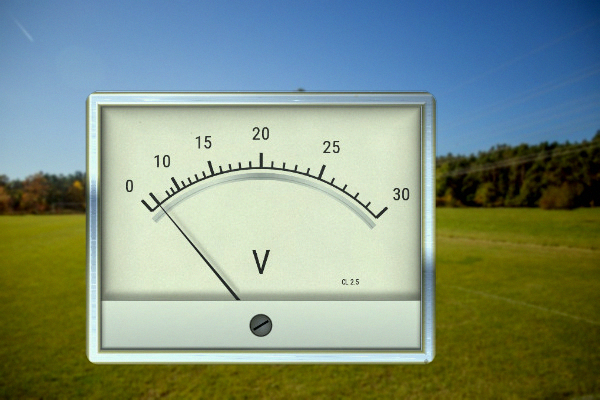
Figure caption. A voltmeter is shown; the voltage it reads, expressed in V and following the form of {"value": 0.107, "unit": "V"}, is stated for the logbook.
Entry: {"value": 5, "unit": "V"}
